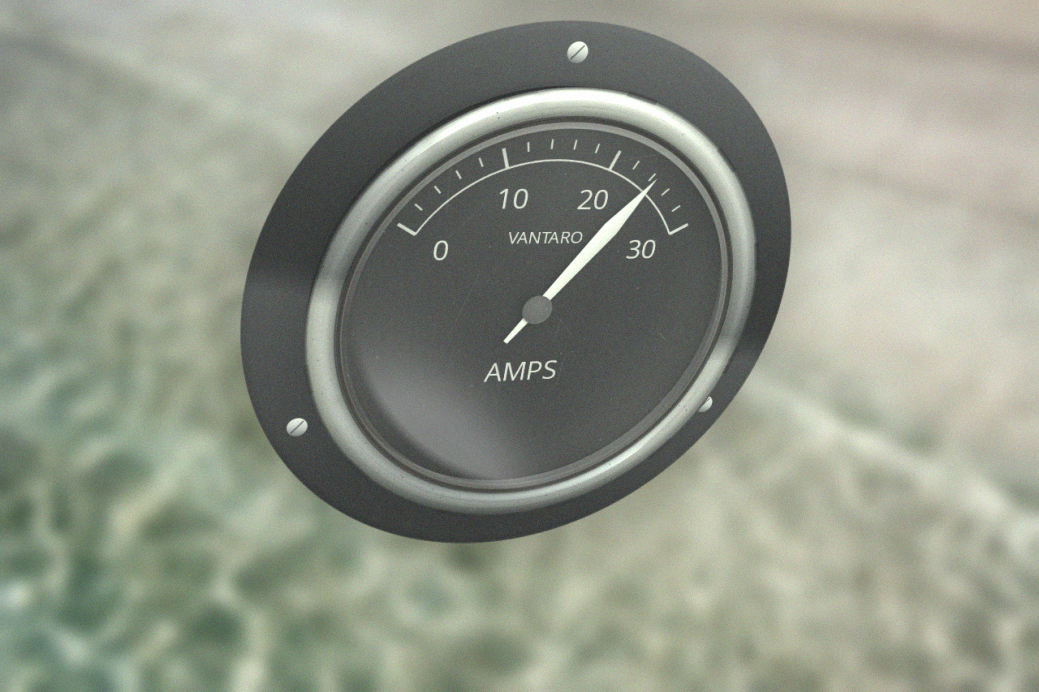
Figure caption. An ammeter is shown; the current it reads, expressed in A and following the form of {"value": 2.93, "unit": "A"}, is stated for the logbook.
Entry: {"value": 24, "unit": "A"}
